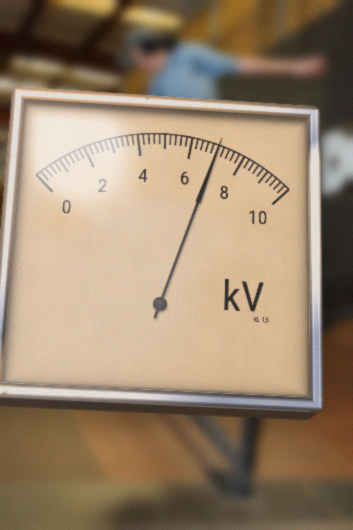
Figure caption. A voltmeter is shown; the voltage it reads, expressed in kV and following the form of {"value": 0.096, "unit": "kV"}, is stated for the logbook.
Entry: {"value": 7, "unit": "kV"}
